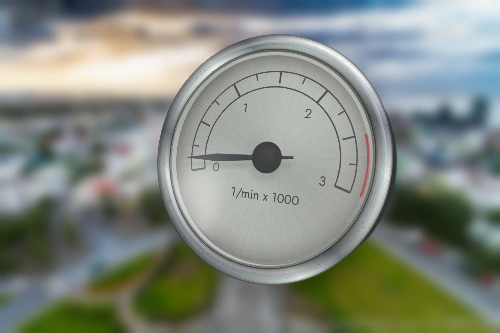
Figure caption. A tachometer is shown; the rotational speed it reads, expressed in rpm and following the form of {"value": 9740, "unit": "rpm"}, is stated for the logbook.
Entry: {"value": 125, "unit": "rpm"}
